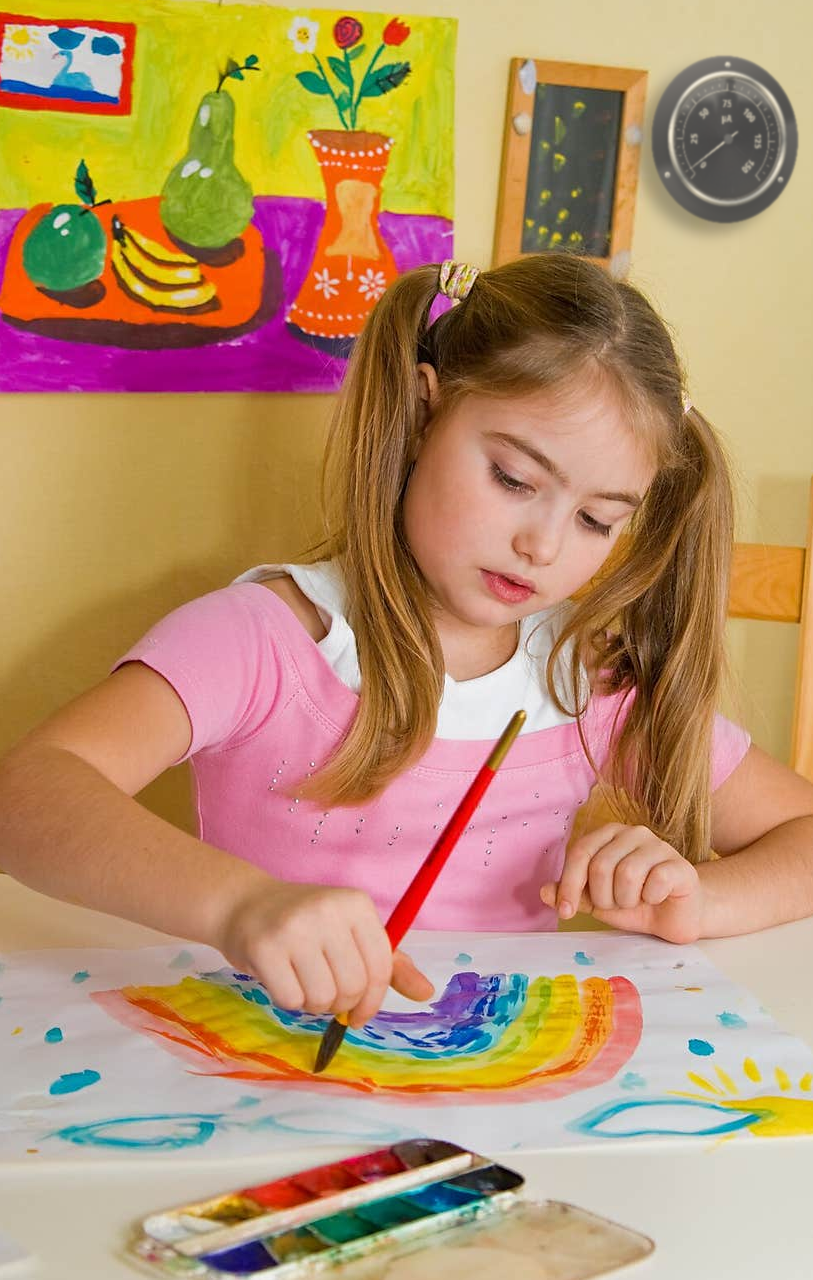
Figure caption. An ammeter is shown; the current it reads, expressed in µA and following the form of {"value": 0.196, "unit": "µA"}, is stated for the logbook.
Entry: {"value": 5, "unit": "µA"}
